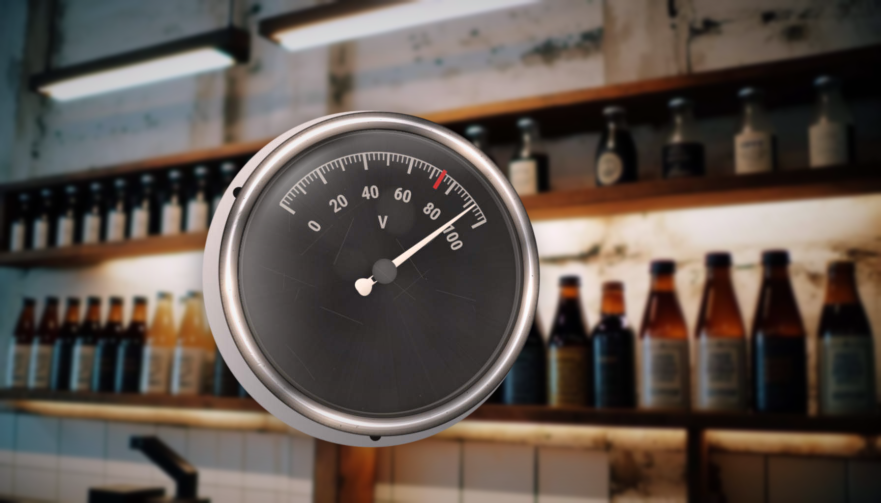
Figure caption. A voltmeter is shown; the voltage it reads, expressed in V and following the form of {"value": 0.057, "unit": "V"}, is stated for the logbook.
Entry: {"value": 92, "unit": "V"}
